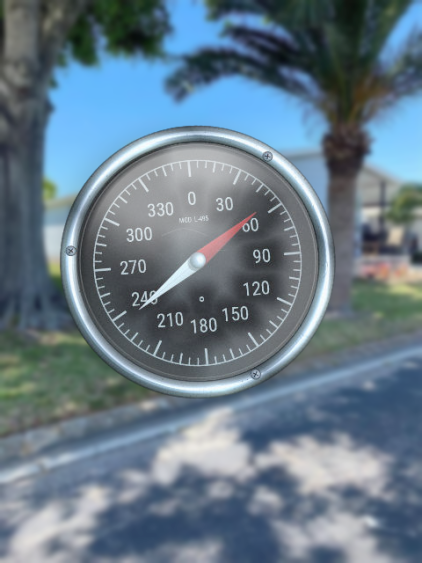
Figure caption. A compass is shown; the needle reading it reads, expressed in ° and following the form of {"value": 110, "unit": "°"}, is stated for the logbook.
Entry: {"value": 55, "unit": "°"}
